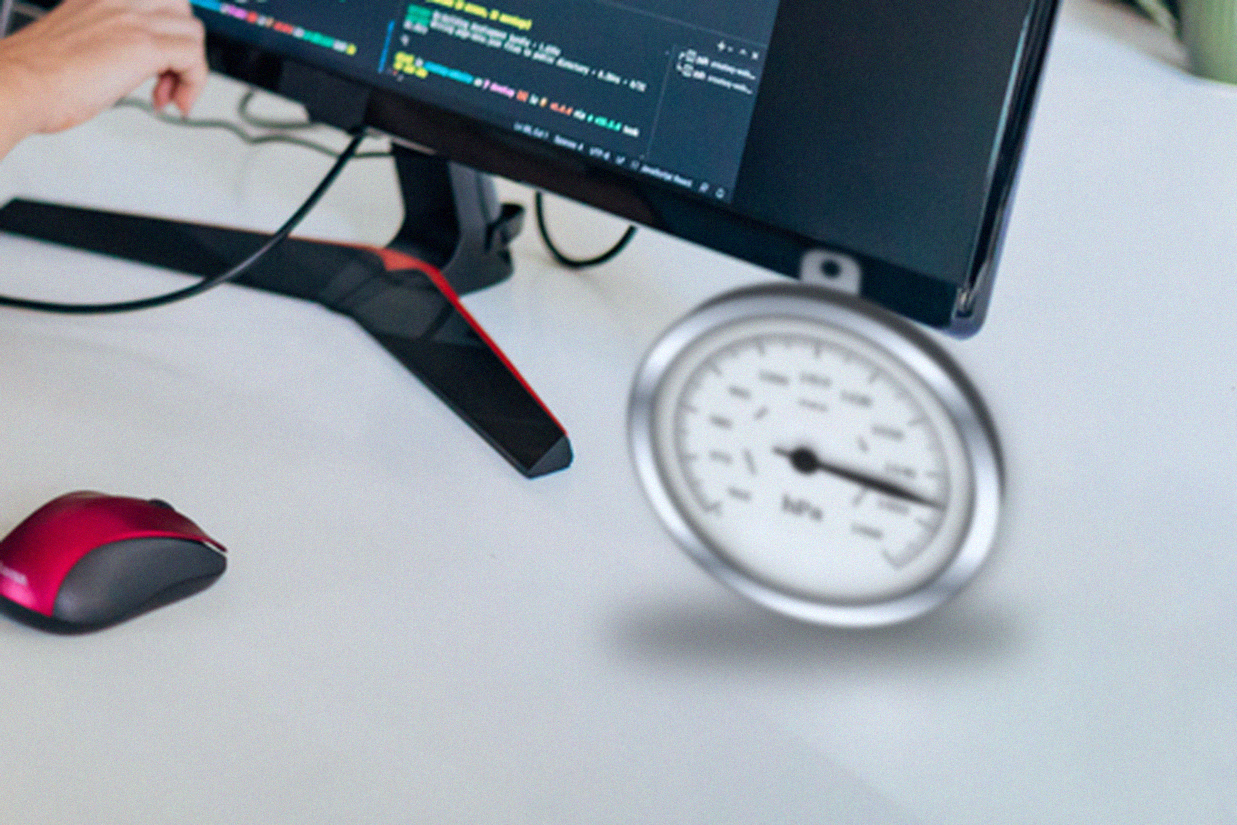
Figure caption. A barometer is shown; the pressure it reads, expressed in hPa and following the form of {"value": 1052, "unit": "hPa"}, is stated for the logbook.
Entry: {"value": 1045, "unit": "hPa"}
